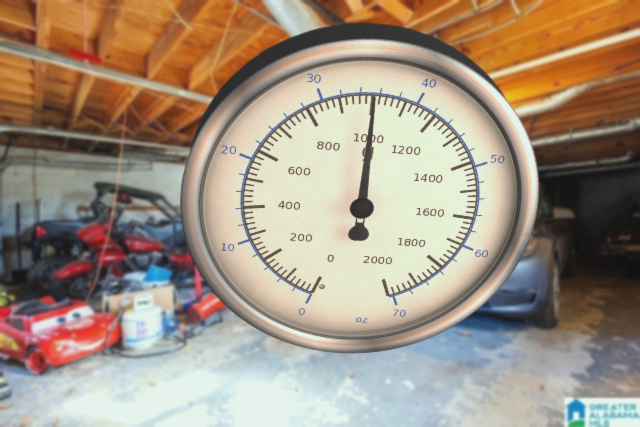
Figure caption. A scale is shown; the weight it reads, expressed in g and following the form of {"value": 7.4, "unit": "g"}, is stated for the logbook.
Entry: {"value": 1000, "unit": "g"}
